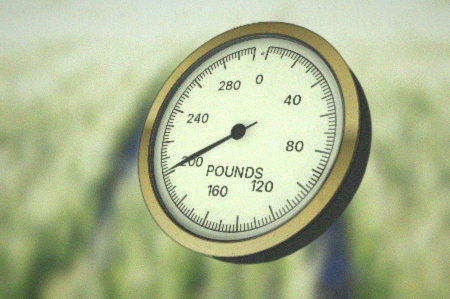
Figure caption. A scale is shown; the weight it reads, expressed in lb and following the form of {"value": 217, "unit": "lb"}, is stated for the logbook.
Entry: {"value": 200, "unit": "lb"}
